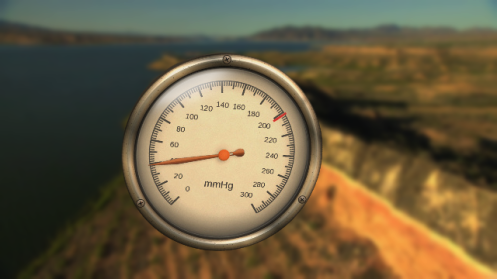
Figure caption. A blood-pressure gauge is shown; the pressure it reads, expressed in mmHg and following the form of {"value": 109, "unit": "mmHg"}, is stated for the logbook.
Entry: {"value": 40, "unit": "mmHg"}
